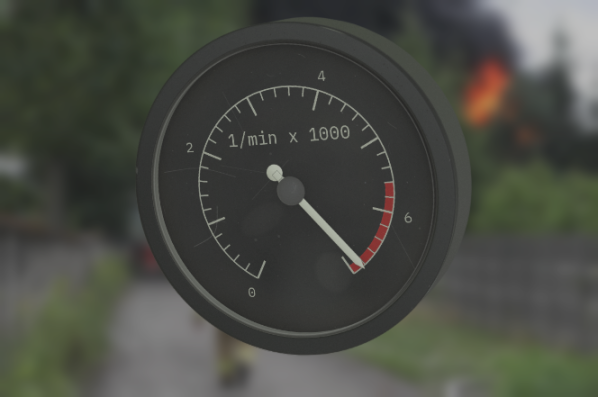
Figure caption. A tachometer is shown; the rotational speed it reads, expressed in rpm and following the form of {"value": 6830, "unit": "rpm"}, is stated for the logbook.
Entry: {"value": 6800, "unit": "rpm"}
